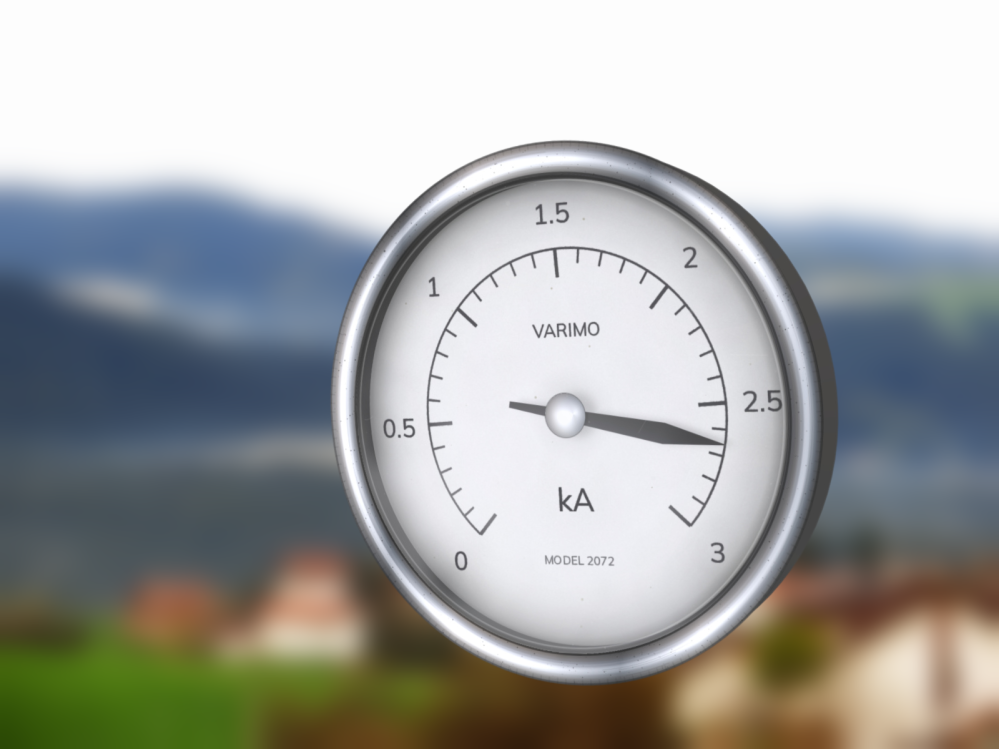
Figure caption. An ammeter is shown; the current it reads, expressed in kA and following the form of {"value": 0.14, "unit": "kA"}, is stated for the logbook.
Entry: {"value": 2.65, "unit": "kA"}
